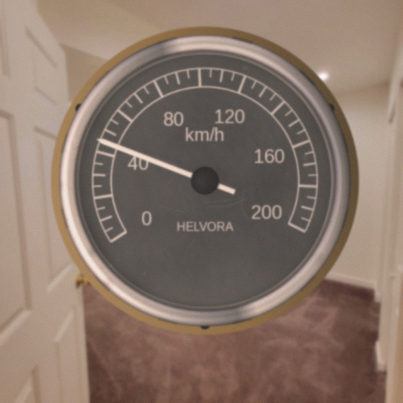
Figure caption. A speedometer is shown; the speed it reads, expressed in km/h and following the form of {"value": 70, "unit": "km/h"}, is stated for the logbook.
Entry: {"value": 45, "unit": "km/h"}
